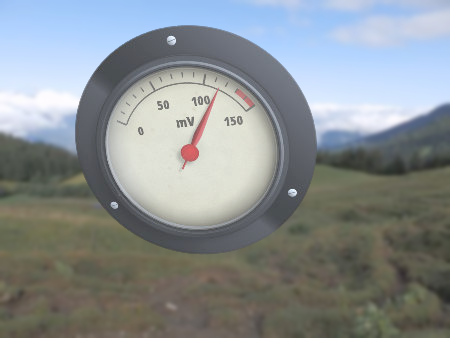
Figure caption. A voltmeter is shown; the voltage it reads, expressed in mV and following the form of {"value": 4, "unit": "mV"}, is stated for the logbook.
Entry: {"value": 115, "unit": "mV"}
